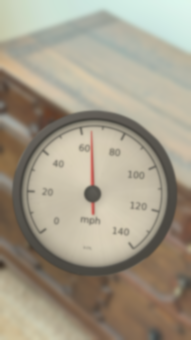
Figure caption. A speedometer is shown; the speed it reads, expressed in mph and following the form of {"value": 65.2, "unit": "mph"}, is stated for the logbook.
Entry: {"value": 65, "unit": "mph"}
